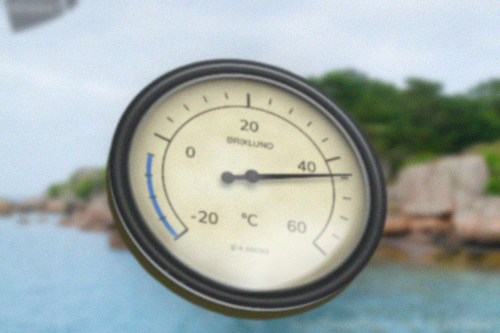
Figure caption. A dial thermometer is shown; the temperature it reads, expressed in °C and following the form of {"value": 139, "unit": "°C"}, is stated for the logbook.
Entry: {"value": 44, "unit": "°C"}
